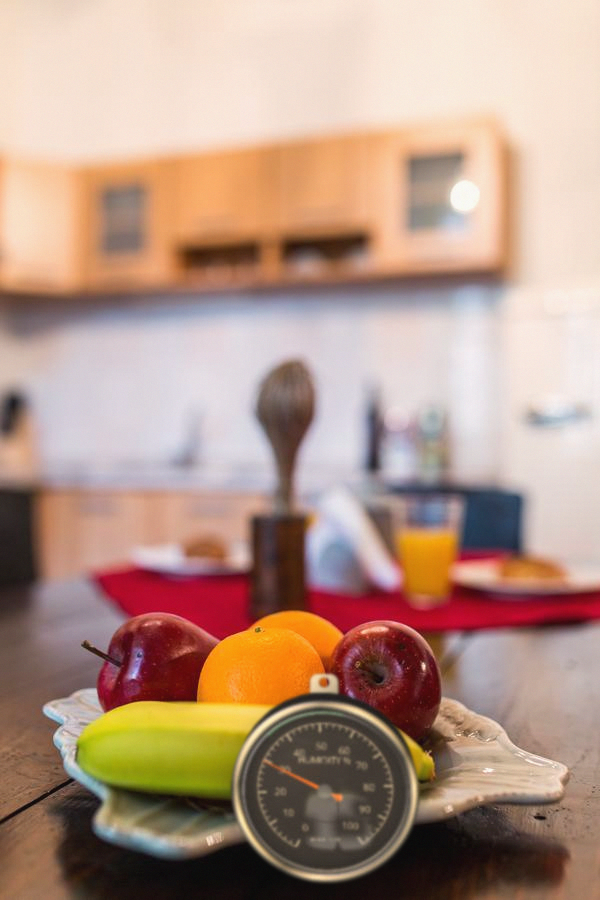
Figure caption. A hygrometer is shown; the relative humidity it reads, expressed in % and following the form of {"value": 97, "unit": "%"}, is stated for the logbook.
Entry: {"value": 30, "unit": "%"}
